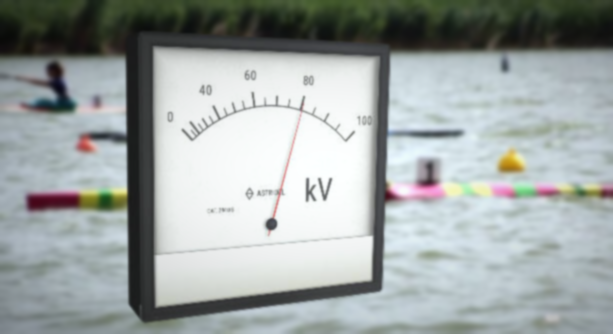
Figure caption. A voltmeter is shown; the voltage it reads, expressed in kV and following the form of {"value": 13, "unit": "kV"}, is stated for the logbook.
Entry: {"value": 80, "unit": "kV"}
